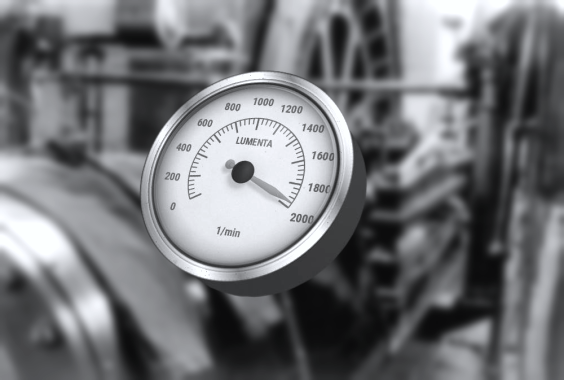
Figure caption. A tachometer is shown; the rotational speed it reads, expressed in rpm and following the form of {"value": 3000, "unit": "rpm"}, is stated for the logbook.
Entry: {"value": 1960, "unit": "rpm"}
